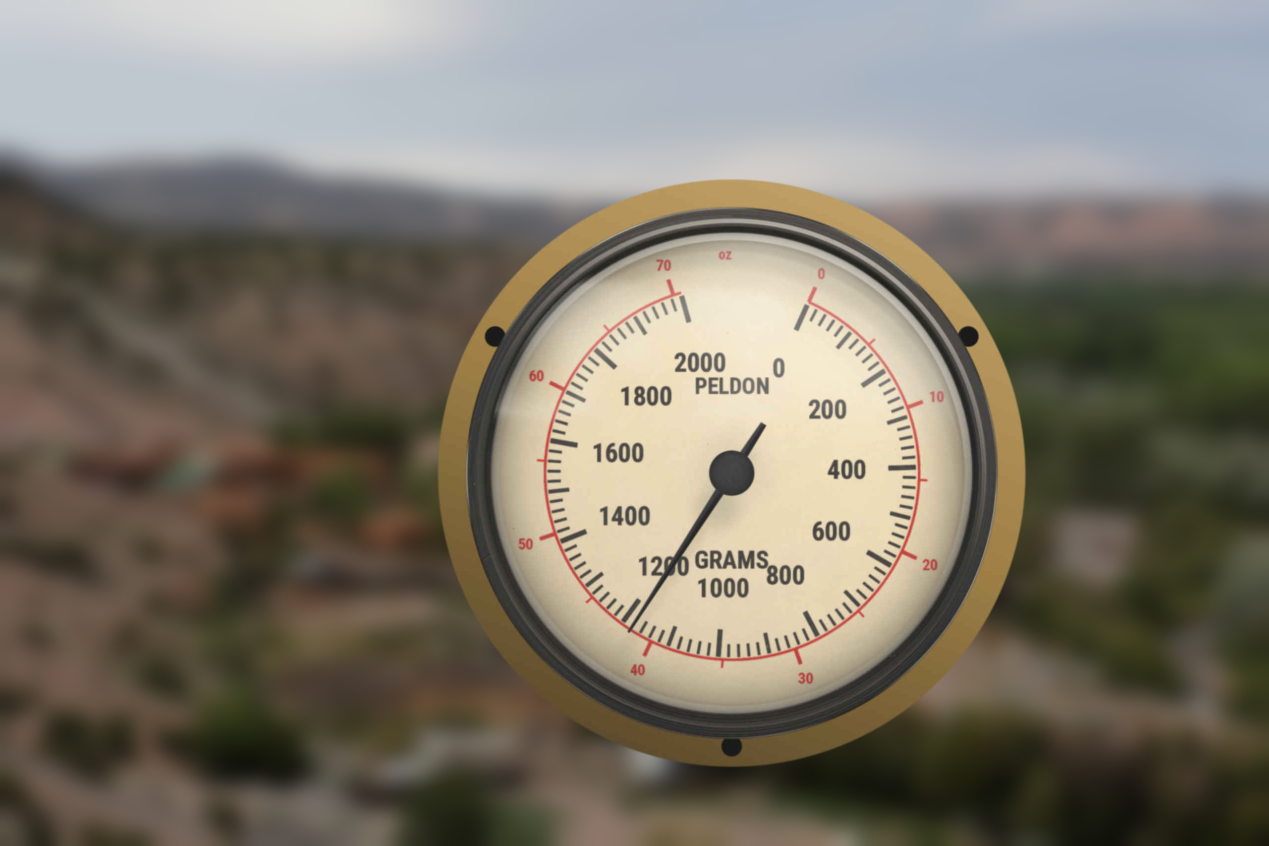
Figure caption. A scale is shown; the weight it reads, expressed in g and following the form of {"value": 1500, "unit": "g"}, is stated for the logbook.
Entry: {"value": 1180, "unit": "g"}
